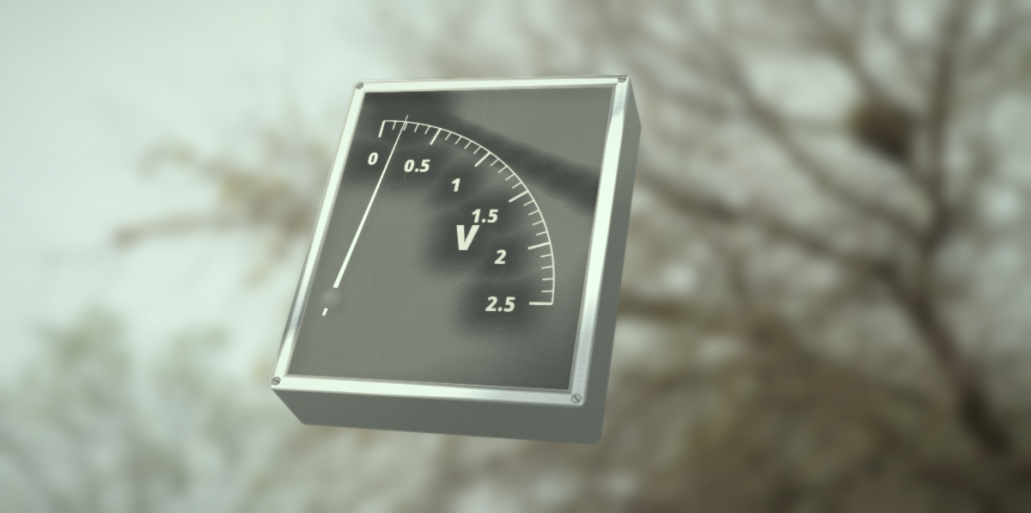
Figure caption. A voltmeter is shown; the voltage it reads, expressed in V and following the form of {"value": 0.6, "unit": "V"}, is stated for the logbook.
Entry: {"value": 0.2, "unit": "V"}
